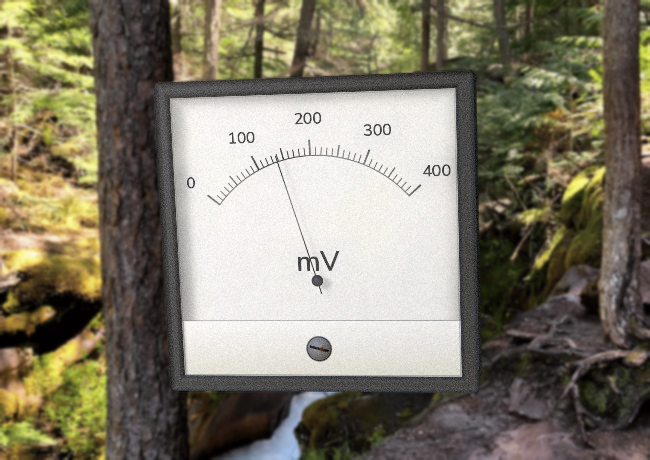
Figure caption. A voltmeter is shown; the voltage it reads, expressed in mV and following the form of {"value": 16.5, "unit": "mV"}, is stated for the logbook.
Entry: {"value": 140, "unit": "mV"}
